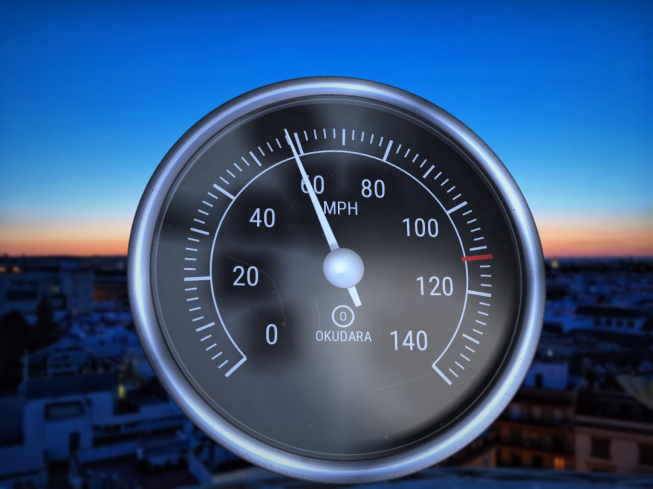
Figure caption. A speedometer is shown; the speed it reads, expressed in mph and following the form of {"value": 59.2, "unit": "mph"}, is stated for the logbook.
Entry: {"value": 58, "unit": "mph"}
